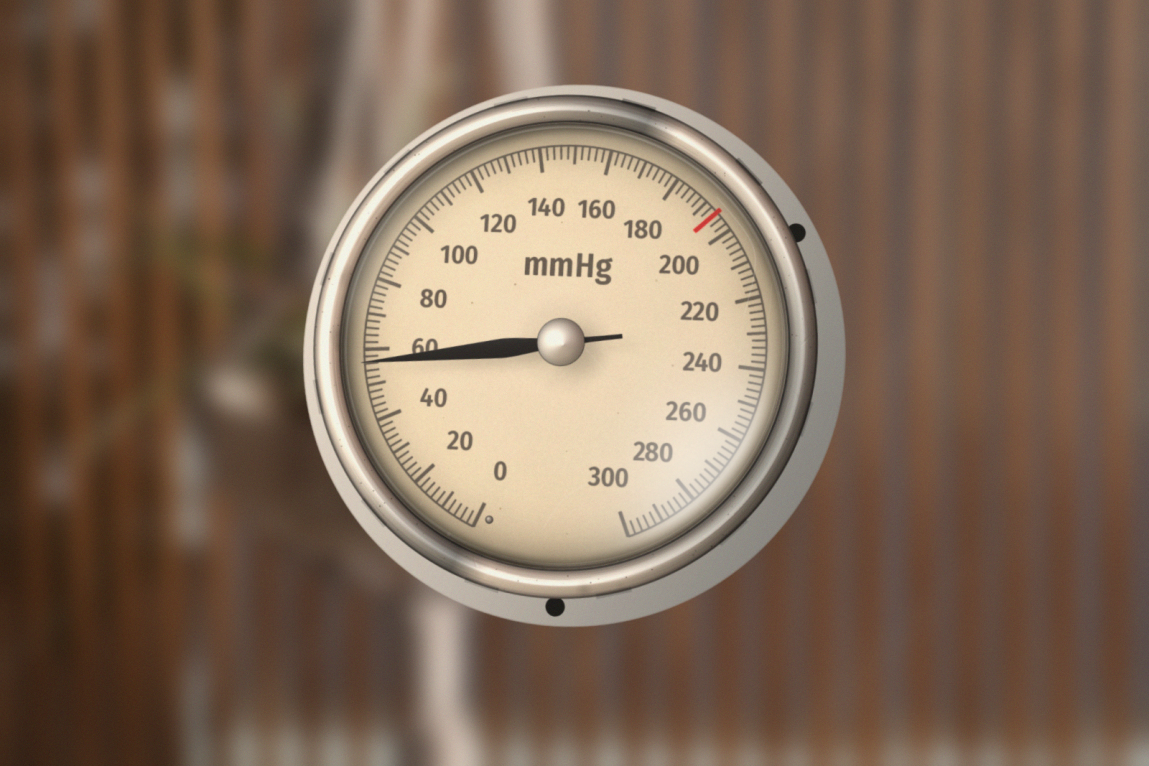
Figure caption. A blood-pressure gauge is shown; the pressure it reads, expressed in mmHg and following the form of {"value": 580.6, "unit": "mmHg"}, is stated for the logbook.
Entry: {"value": 56, "unit": "mmHg"}
